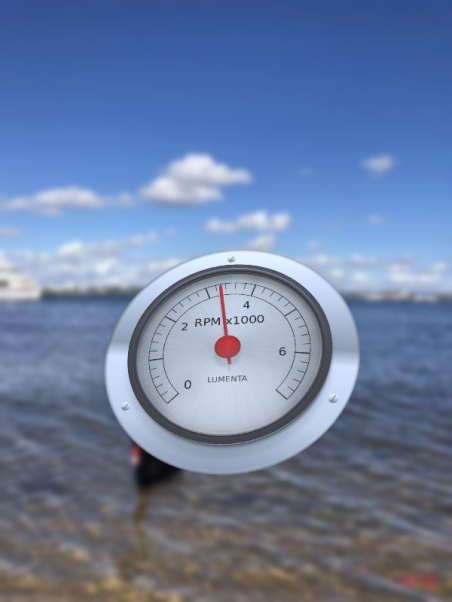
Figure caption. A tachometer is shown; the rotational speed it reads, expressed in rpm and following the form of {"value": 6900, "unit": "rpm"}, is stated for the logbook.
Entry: {"value": 3300, "unit": "rpm"}
